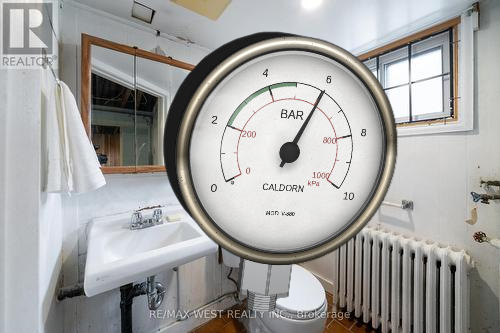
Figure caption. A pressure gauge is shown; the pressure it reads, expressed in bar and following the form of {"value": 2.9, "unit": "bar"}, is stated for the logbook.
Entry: {"value": 6, "unit": "bar"}
